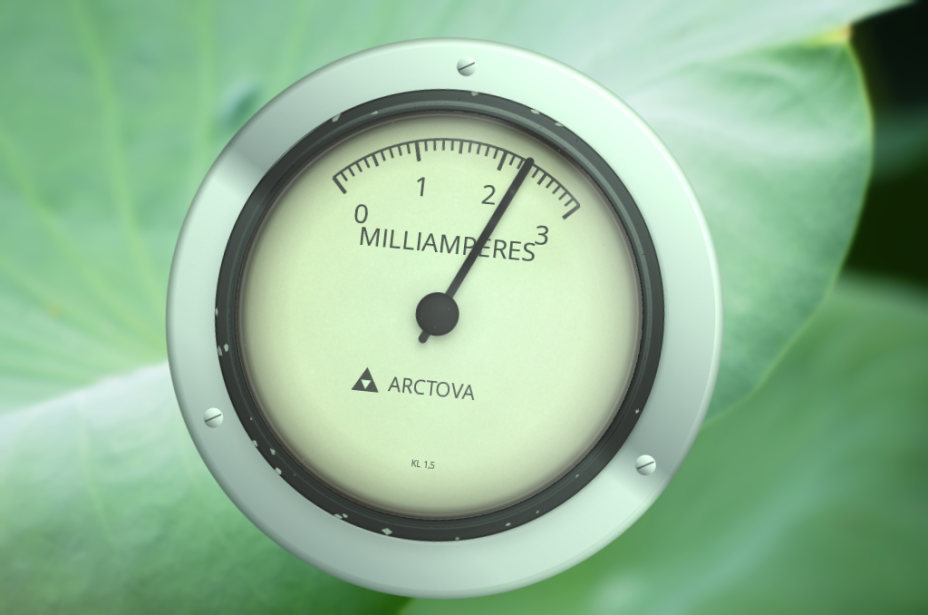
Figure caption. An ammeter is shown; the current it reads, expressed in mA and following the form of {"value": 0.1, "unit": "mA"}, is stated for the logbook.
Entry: {"value": 2.3, "unit": "mA"}
